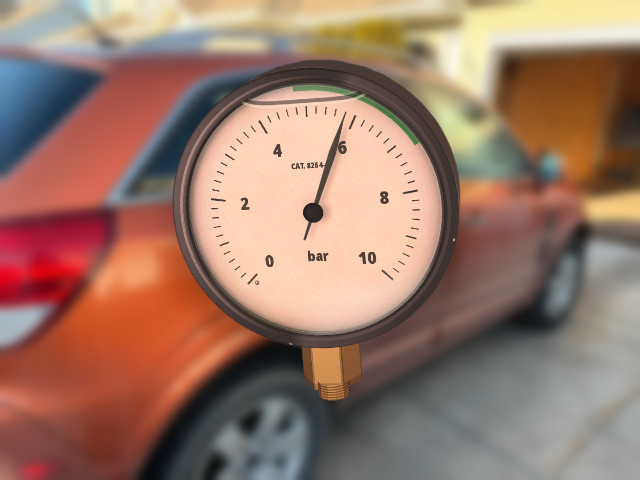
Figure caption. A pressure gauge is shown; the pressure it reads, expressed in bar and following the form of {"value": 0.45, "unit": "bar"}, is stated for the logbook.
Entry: {"value": 5.8, "unit": "bar"}
